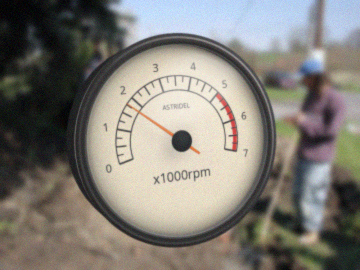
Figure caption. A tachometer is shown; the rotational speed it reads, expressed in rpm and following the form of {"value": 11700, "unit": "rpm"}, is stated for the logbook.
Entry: {"value": 1750, "unit": "rpm"}
